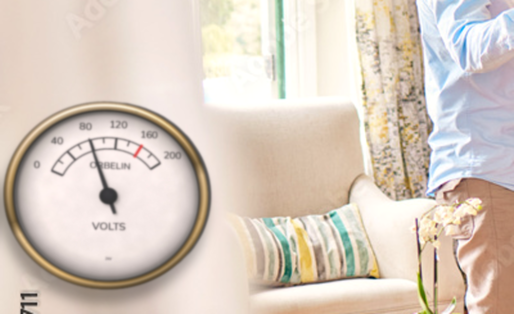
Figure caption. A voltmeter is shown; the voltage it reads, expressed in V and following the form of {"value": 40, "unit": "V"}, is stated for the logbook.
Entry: {"value": 80, "unit": "V"}
